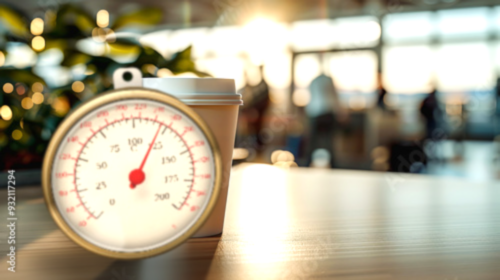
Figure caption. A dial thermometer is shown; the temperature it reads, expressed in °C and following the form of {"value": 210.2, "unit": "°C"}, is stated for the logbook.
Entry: {"value": 120, "unit": "°C"}
